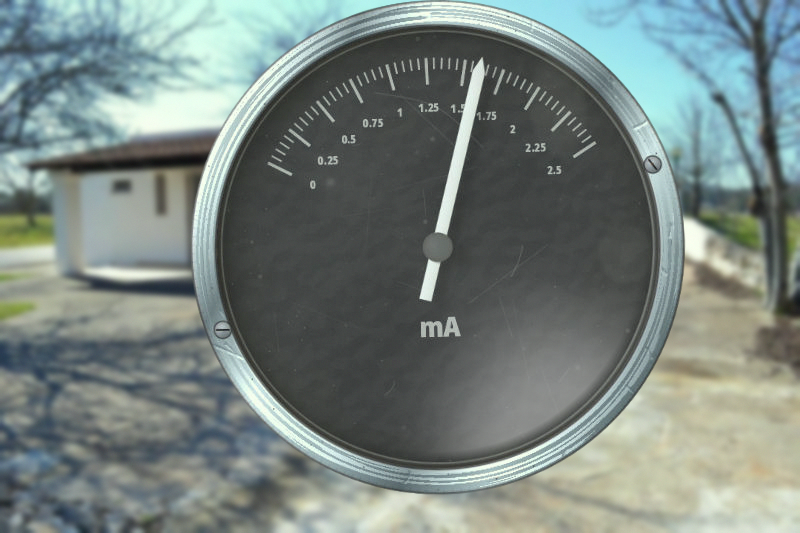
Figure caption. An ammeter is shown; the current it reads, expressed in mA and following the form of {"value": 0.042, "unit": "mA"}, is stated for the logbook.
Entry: {"value": 1.6, "unit": "mA"}
